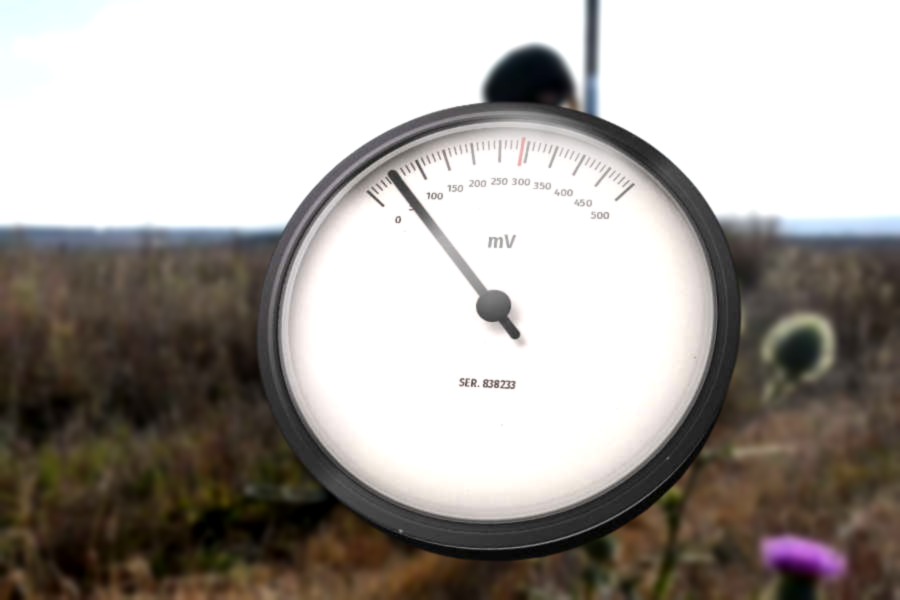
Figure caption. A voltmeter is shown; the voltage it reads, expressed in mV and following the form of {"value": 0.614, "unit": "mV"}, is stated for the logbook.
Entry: {"value": 50, "unit": "mV"}
